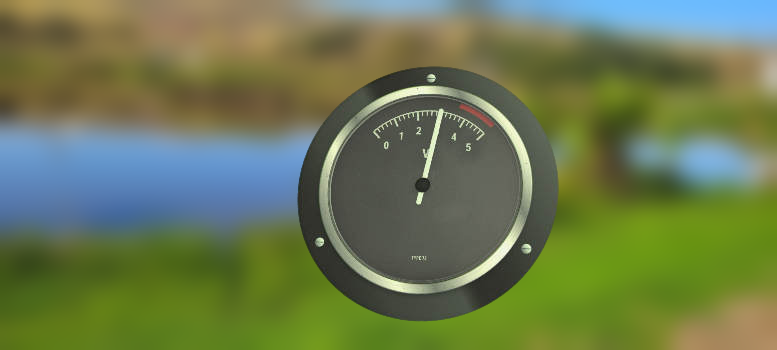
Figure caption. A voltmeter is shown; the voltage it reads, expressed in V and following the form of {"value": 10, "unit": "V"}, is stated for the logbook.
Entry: {"value": 3, "unit": "V"}
